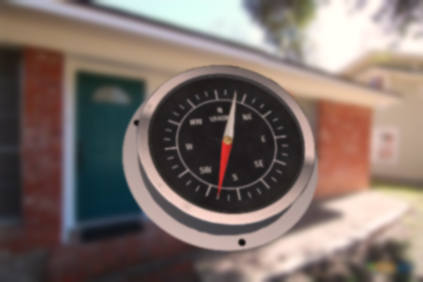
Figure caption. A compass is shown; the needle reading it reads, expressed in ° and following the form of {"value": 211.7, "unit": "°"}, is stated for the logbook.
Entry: {"value": 200, "unit": "°"}
